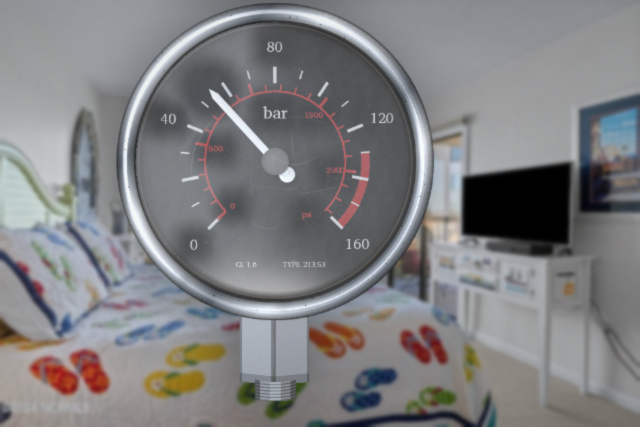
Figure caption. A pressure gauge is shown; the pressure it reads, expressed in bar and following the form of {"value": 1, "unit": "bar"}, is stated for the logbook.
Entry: {"value": 55, "unit": "bar"}
